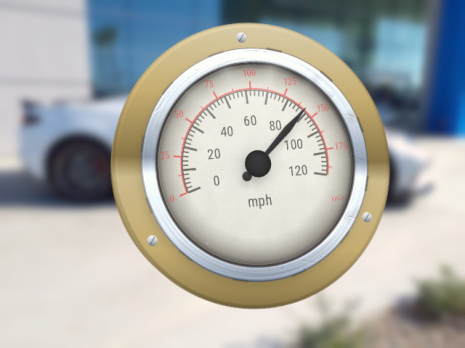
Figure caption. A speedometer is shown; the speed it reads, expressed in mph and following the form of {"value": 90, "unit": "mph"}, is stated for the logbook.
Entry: {"value": 88, "unit": "mph"}
